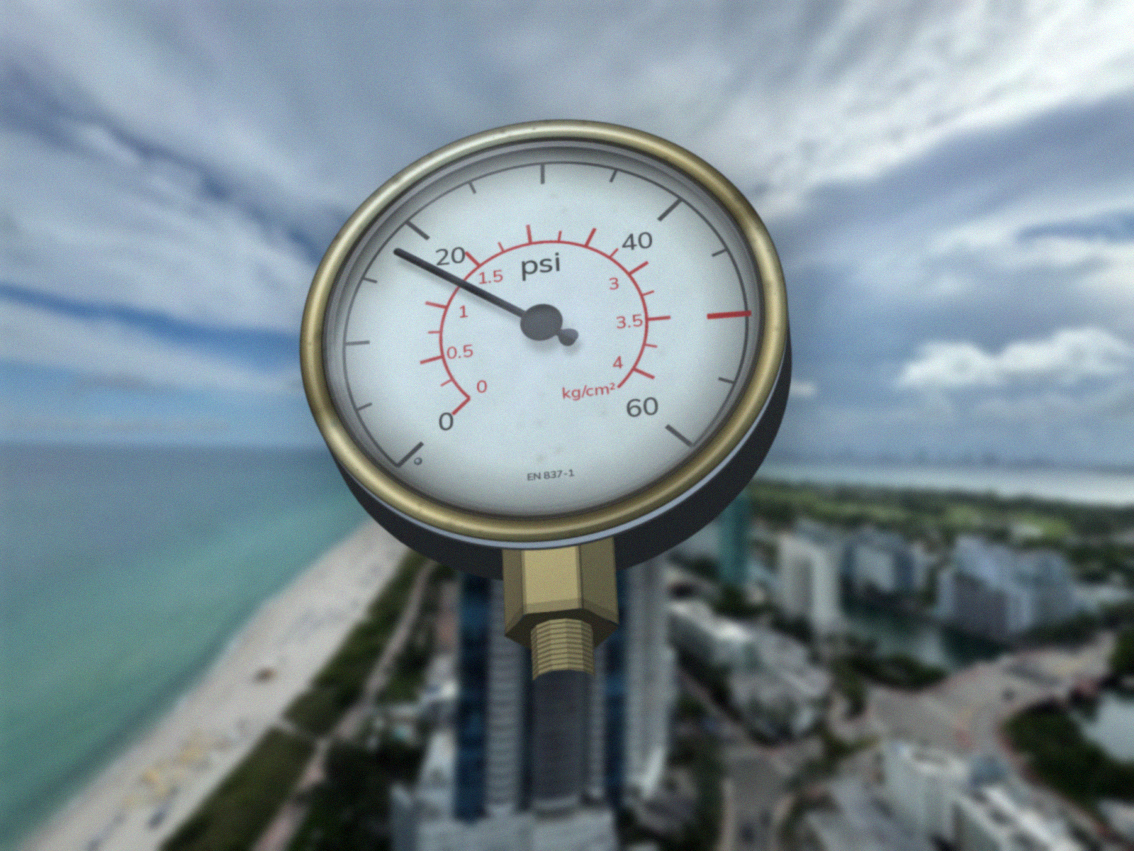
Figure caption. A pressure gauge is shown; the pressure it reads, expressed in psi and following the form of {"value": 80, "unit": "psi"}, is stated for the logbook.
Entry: {"value": 17.5, "unit": "psi"}
